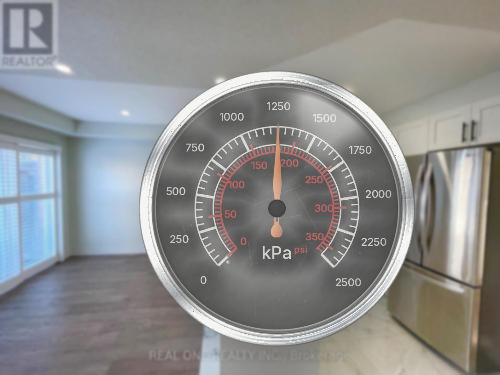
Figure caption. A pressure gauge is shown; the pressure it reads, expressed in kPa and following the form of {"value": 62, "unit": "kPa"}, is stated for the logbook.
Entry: {"value": 1250, "unit": "kPa"}
